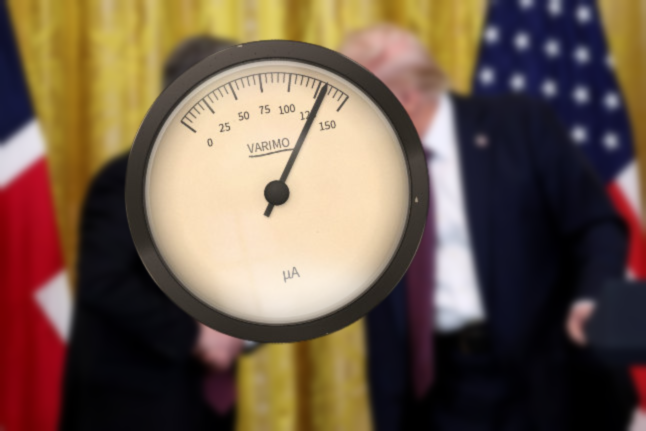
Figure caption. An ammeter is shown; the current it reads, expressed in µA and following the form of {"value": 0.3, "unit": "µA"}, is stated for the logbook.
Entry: {"value": 130, "unit": "µA"}
